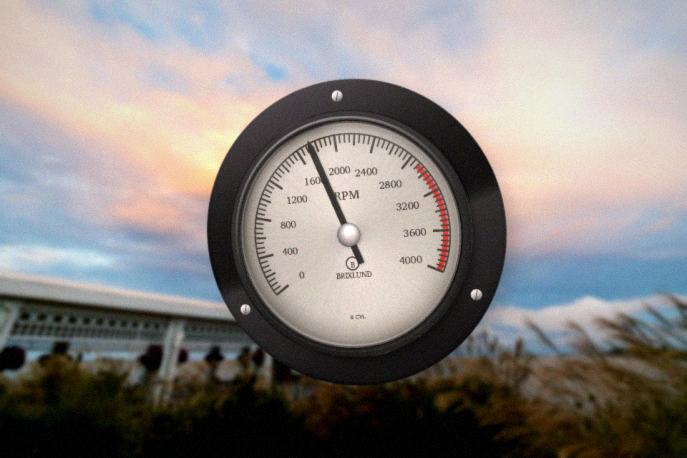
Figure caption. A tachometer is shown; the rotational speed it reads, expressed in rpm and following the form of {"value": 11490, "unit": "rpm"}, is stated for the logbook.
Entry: {"value": 1750, "unit": "rpm"}
